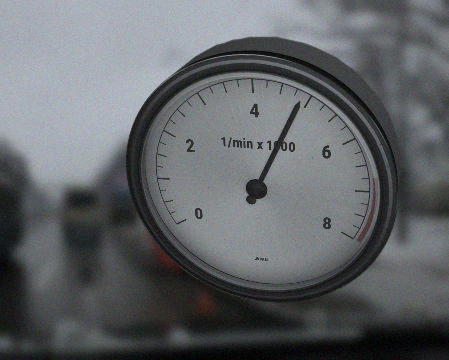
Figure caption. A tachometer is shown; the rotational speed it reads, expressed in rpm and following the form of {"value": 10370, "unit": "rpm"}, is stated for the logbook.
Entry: {"value": 4875, "unit": "rpm"}
